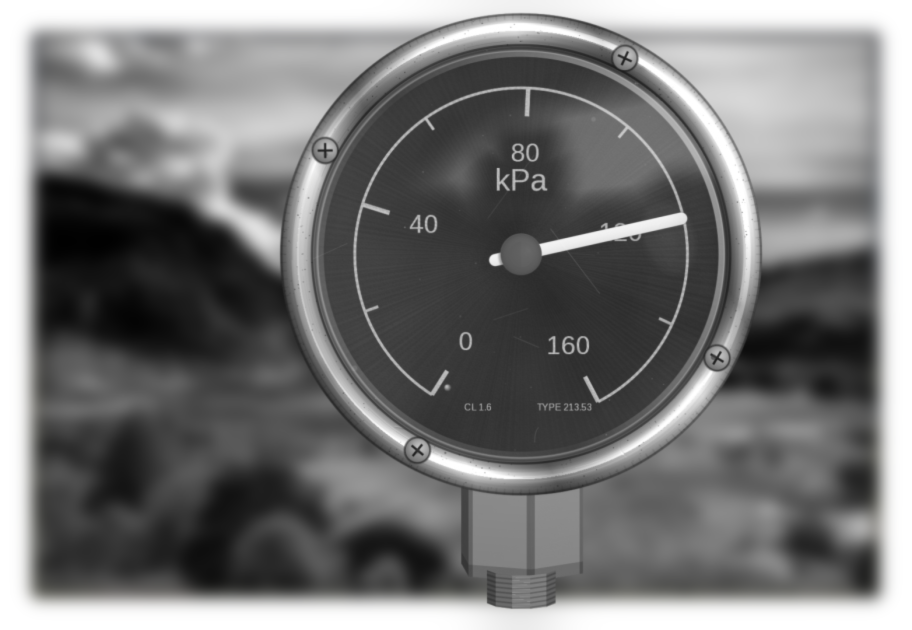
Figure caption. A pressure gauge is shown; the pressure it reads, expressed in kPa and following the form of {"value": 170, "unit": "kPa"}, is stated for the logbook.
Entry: {"value": 120, "unit": "kPa"}
